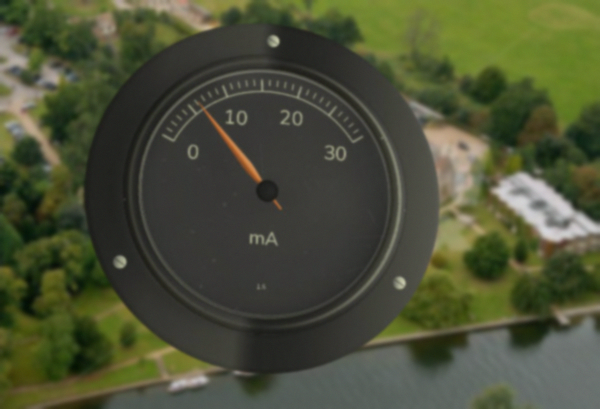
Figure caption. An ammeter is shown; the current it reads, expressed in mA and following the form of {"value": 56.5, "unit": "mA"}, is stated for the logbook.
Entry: {"value": 6, "unit": "mA"}
